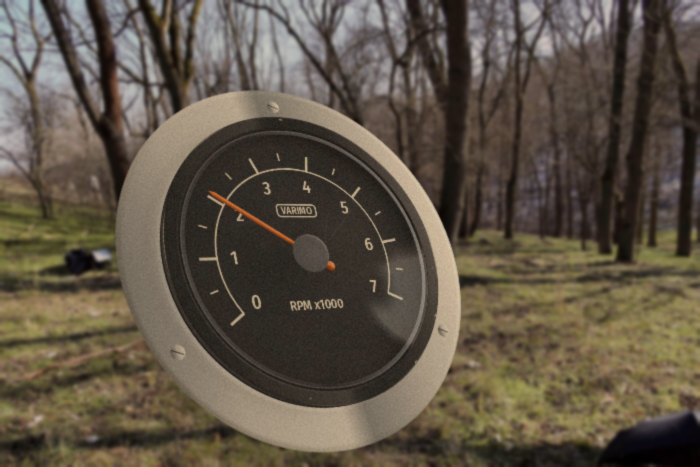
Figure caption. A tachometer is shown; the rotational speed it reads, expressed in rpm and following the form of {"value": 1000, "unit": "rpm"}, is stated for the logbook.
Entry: {"value": 2000, "unit": "rpm"}
